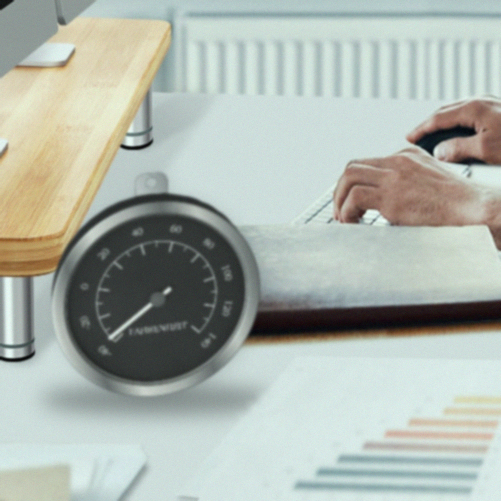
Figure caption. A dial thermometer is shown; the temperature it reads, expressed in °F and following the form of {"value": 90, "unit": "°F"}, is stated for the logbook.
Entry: {"value": -35, "unit": "°F"}
